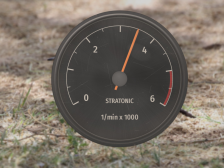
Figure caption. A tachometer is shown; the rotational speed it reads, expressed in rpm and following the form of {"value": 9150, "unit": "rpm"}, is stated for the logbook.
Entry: {"value": 3500, "unit": "rpm"}
